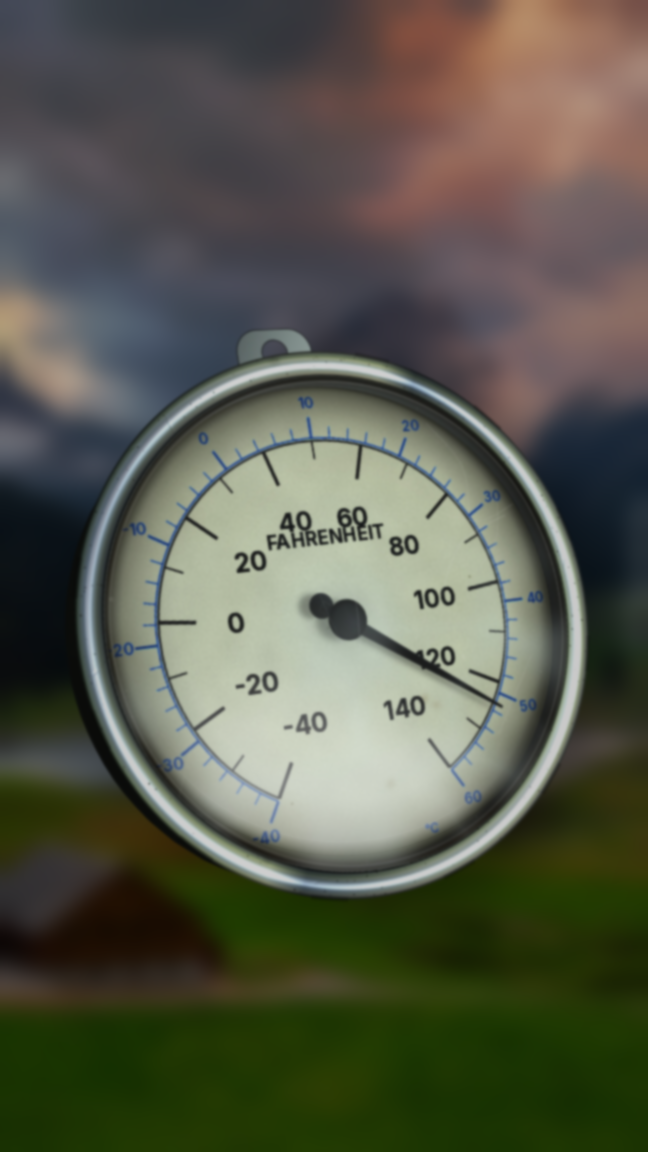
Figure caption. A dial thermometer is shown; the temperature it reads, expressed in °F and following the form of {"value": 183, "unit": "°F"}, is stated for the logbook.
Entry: {"value": 125, "unit": "°F"}
